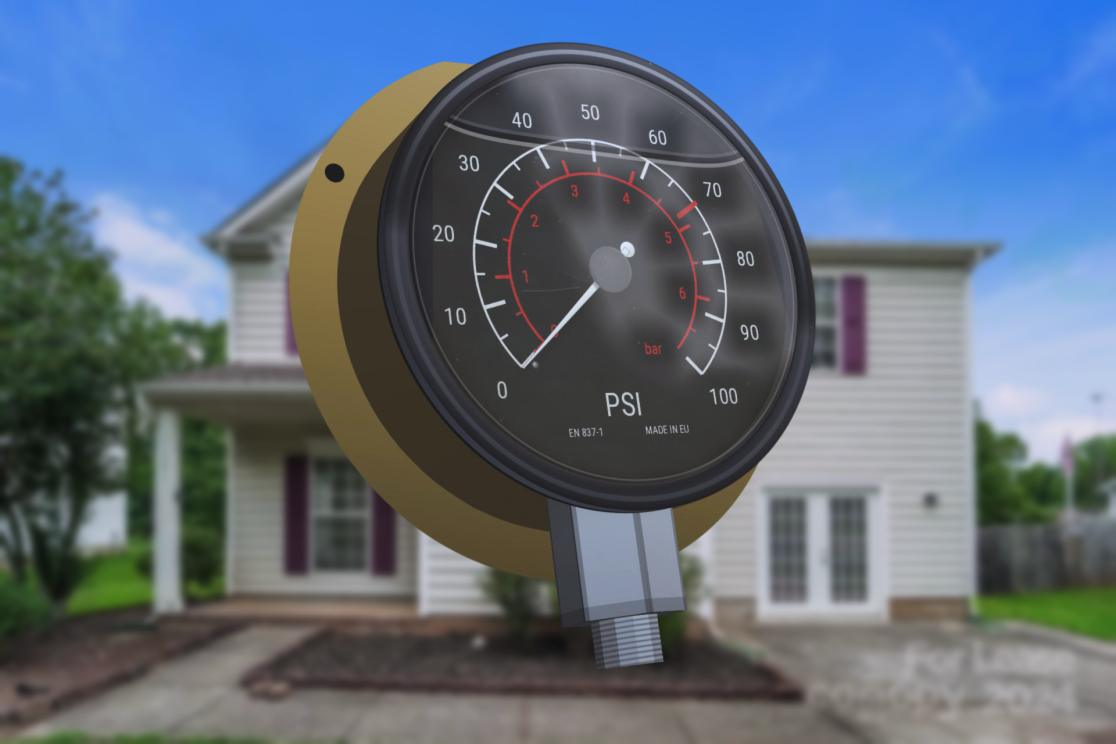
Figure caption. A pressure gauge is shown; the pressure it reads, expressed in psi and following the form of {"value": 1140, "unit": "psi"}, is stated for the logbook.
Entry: {"value": 0, "unit": "psi"}
